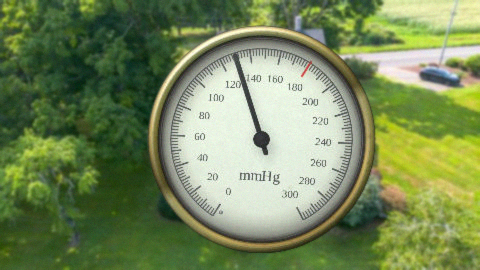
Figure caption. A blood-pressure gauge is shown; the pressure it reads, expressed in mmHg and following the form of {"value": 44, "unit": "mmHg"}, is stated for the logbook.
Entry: {"value": 130, "unit": "mmHg"}
